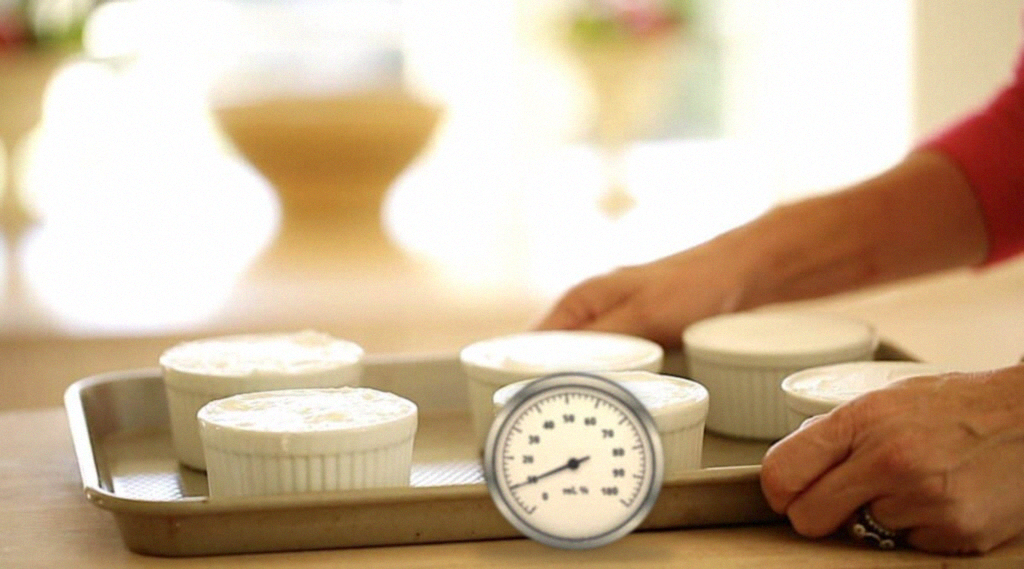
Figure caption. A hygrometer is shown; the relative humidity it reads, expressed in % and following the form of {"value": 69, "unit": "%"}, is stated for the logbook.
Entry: {"value": 10, "unit": "%"}
